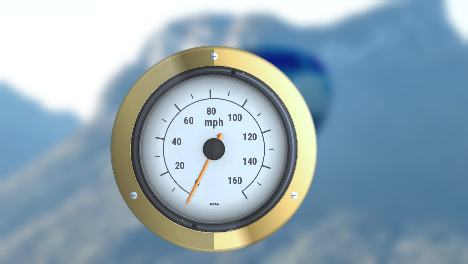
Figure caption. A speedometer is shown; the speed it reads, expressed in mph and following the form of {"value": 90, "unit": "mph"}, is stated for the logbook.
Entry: {"value": 0, "unit": "mph"}
